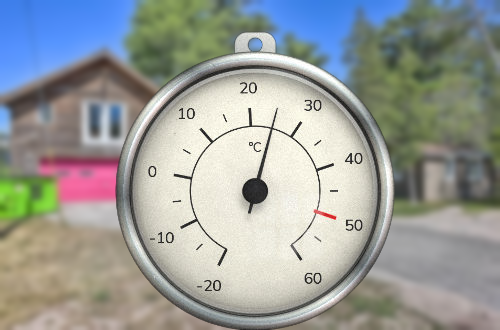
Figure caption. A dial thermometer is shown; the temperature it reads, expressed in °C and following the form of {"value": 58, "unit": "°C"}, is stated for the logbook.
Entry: {"value": 25, "unit": "°C"}
